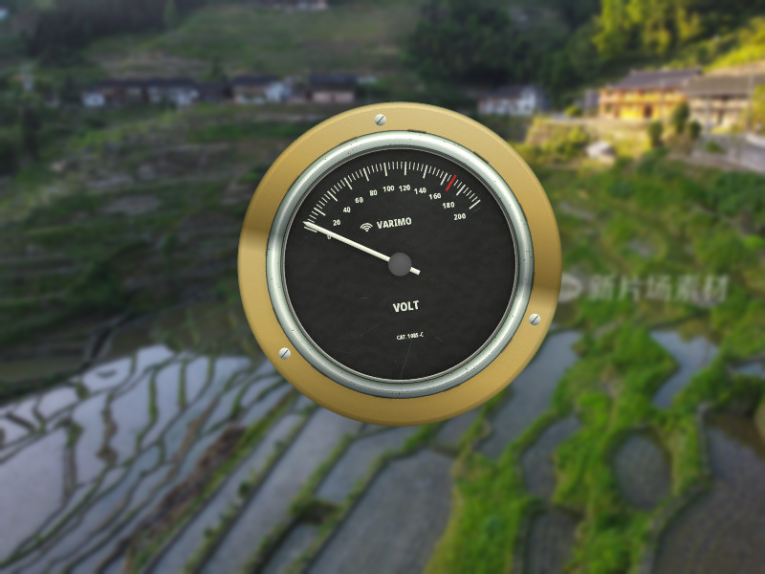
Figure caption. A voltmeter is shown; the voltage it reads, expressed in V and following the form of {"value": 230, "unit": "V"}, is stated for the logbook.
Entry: {"value": 4, "unit": "V"}
